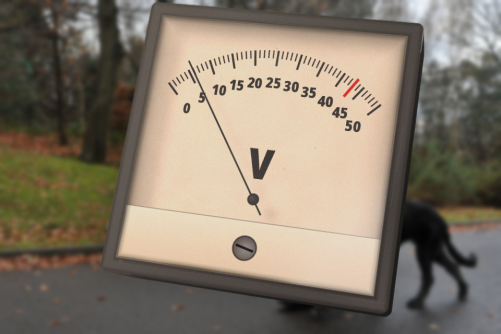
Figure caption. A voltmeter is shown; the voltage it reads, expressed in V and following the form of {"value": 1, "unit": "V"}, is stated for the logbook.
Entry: {"value": 6, "unit": "V"}
